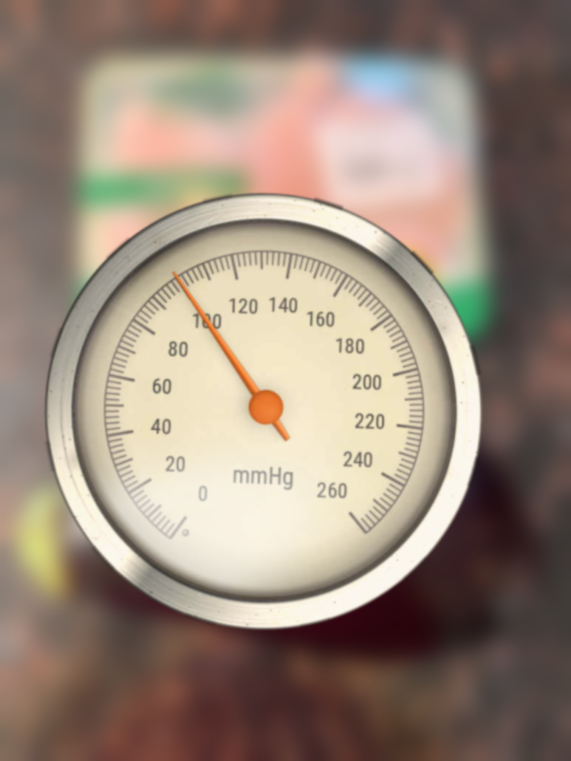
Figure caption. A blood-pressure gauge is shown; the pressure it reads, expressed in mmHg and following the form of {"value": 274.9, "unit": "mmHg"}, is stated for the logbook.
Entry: {"value": 100, "unit": "mmHg"}
